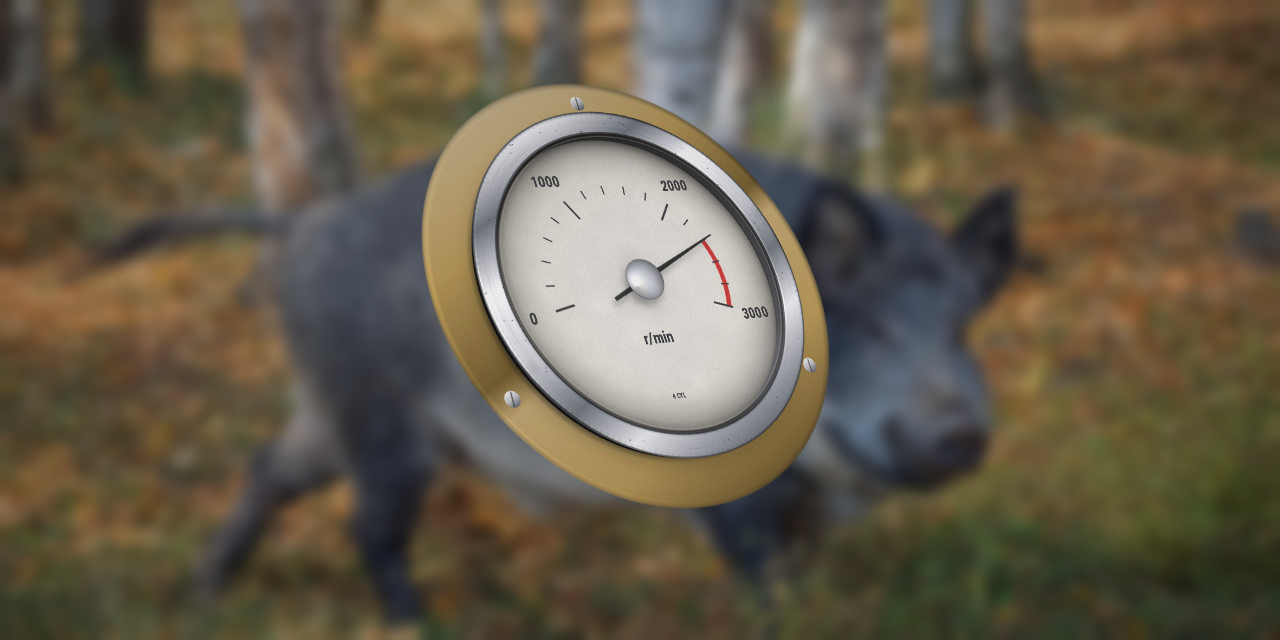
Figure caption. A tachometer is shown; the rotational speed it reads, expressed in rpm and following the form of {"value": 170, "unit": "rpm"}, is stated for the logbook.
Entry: {"value": 2400, "unit": "rpm"}
